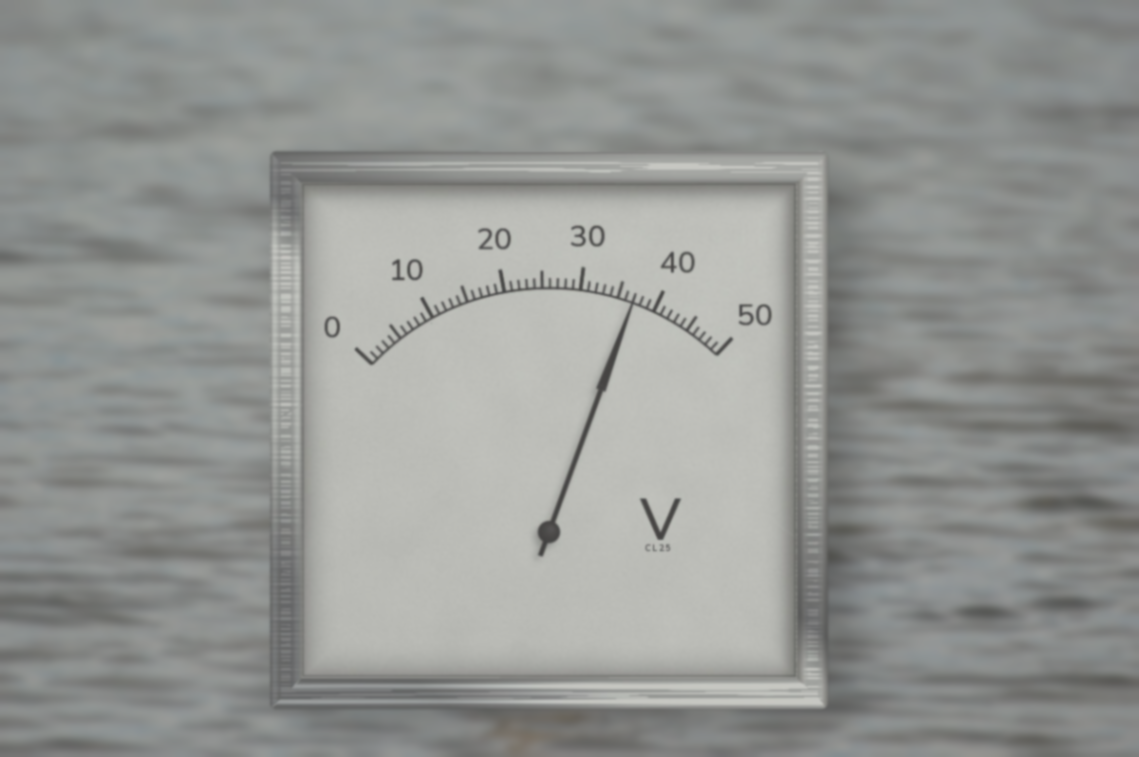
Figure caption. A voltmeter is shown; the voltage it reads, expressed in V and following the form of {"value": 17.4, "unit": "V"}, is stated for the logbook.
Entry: {"value": 37, "unit": "V"}
